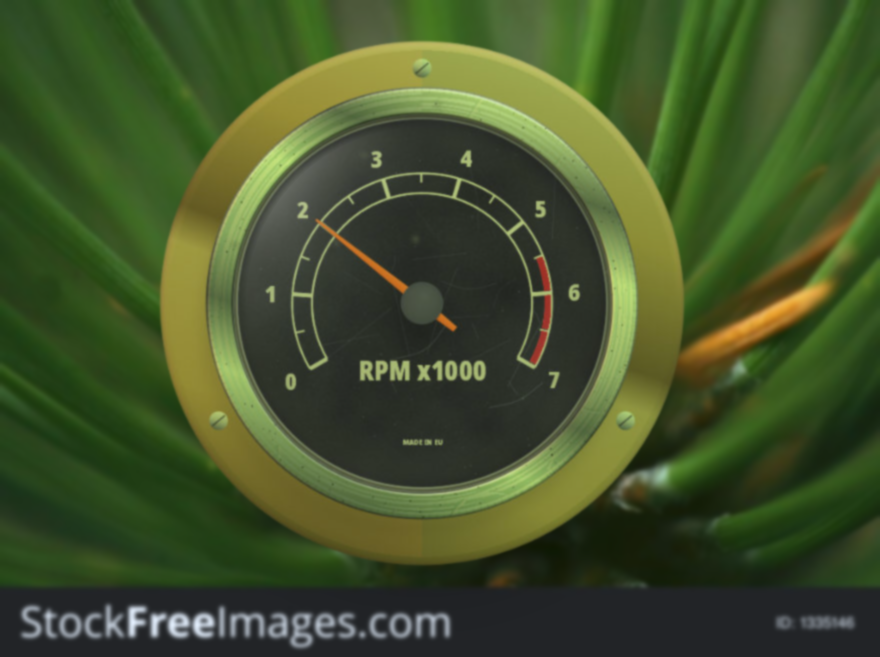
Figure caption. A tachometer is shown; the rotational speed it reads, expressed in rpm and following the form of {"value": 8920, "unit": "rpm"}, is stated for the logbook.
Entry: {"value": 2000, "unit": "rpm"}
